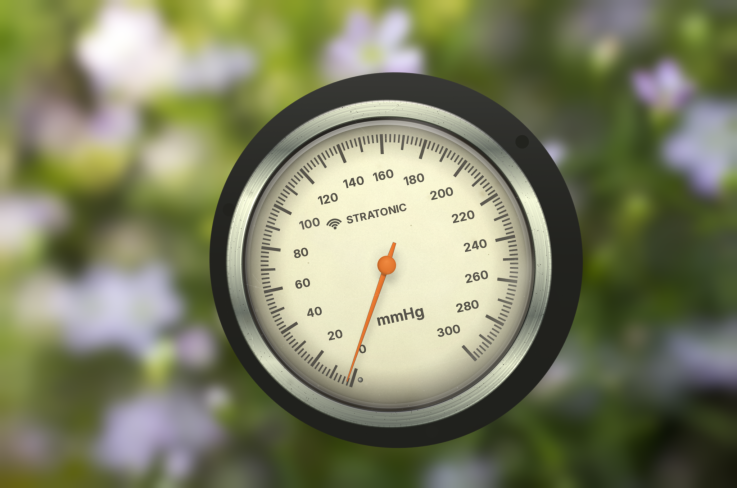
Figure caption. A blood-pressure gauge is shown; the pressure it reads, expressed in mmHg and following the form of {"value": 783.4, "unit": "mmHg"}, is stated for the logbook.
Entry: {"value": 2, "unit": "mmHg"}
